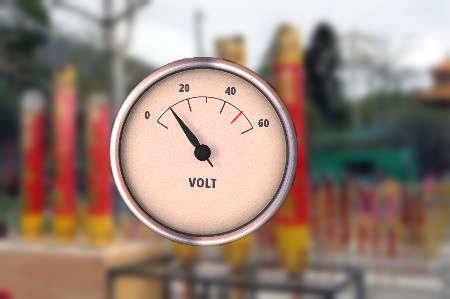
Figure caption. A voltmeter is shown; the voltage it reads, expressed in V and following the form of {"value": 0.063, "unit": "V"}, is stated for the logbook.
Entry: {"value": 10, "unit": "V"}
